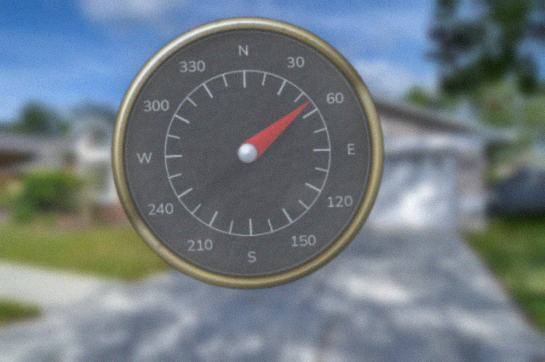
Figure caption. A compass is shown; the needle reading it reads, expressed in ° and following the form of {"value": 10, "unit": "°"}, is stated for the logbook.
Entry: {"value": 52.5, "unit": "°"}
